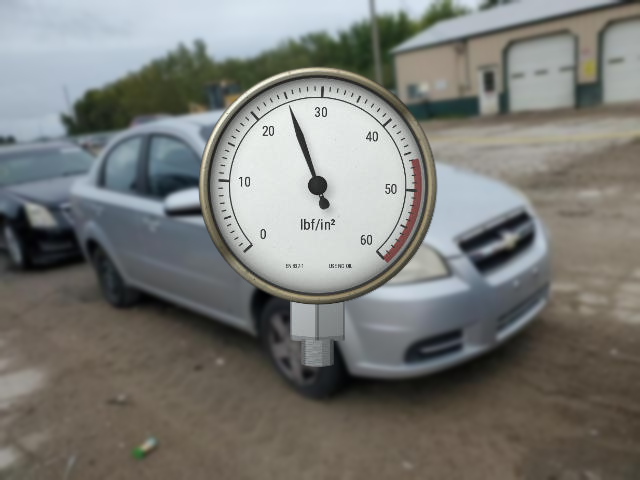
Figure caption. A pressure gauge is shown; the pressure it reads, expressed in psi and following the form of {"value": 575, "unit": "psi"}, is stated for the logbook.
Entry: {"value": 25, "unit": "psi"}
